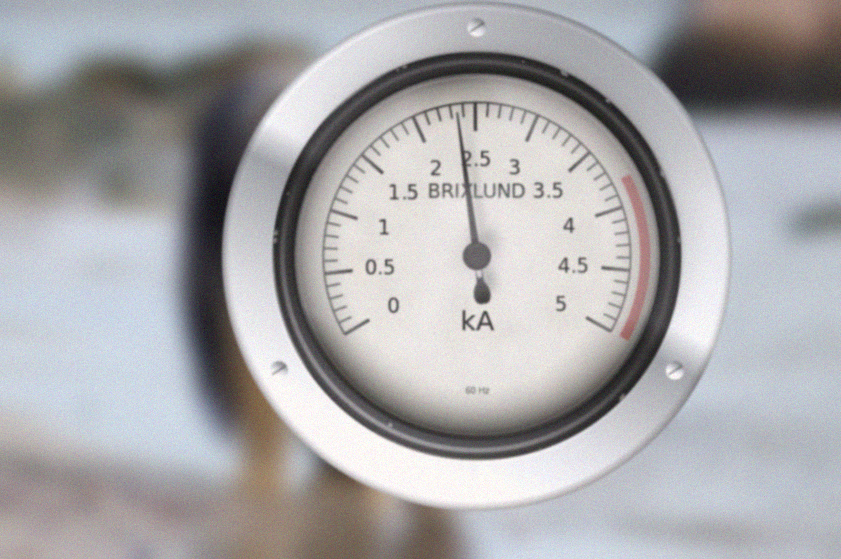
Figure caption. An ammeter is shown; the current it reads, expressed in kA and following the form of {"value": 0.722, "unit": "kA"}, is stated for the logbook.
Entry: {"value": 2.35, "unit": "kA"}
